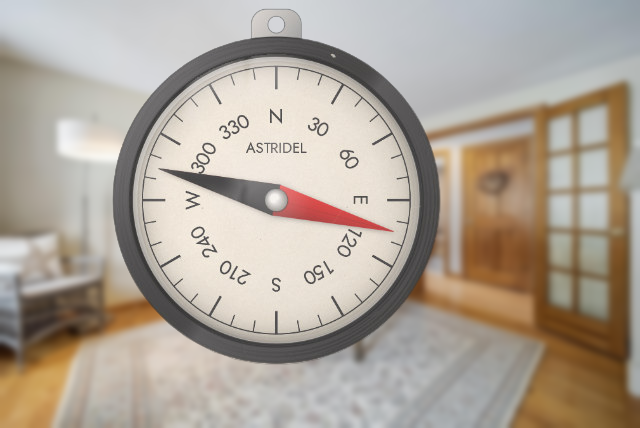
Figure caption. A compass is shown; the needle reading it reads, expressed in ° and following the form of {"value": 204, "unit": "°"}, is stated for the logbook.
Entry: {"value": 105, "unit": "°"}
